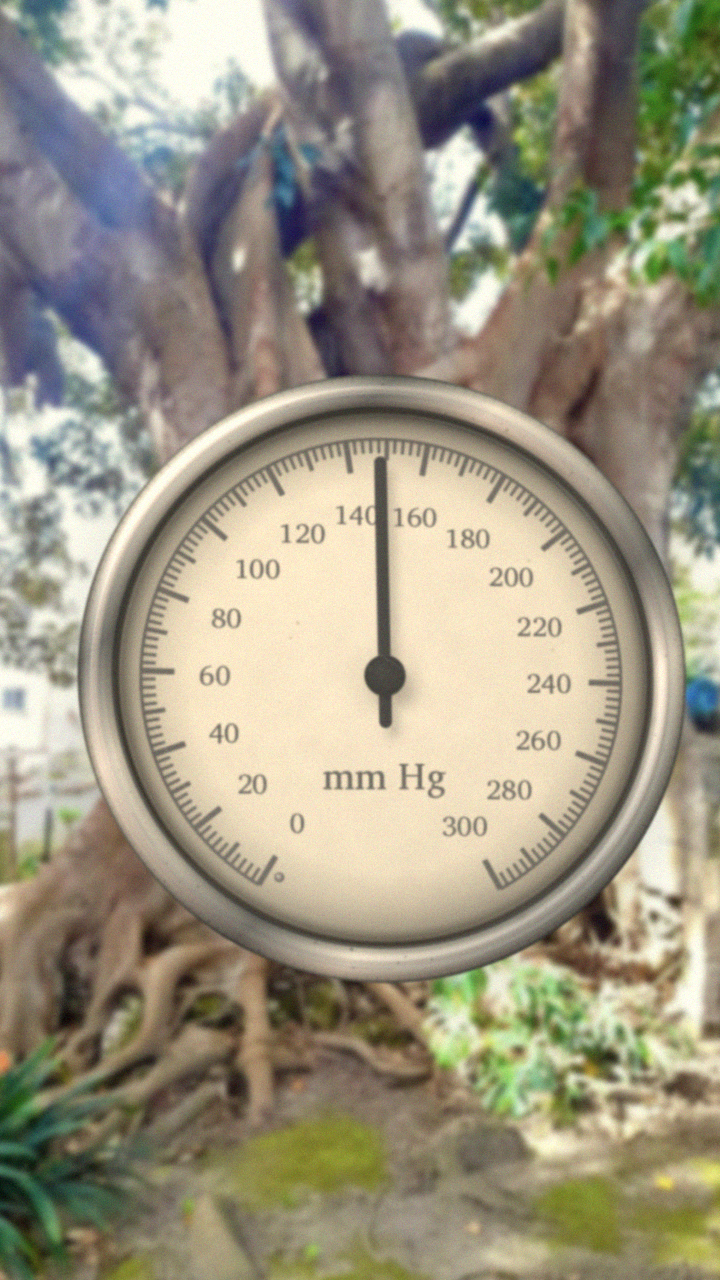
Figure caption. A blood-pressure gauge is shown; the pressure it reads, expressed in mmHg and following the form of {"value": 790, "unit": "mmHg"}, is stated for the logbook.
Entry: {"value": 148, "unit": "mmHg"}
